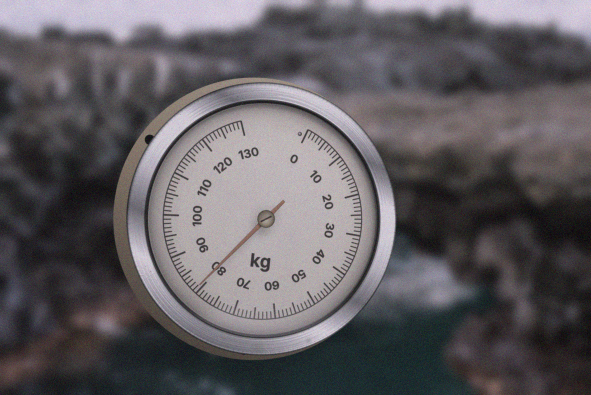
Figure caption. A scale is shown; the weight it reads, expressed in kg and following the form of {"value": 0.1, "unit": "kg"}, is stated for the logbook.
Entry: {"value": 81, "unit": "kg"}
